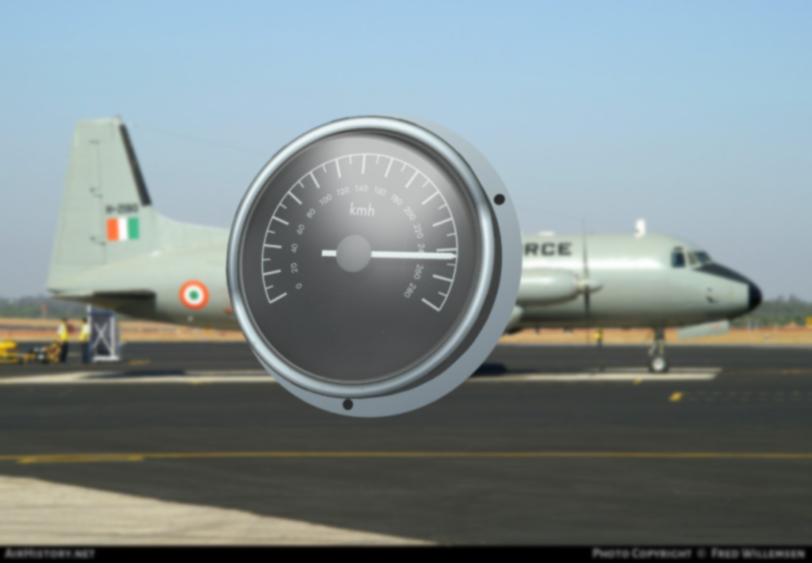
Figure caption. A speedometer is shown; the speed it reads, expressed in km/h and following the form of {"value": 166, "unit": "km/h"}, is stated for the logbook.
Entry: {"value": 245, "unit": "km/h"}
